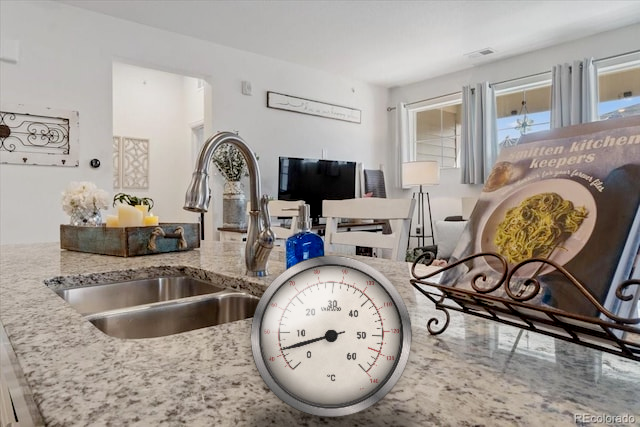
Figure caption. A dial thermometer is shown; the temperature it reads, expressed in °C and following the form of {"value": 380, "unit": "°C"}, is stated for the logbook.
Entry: {"value": 6, "unit": "°C"}
